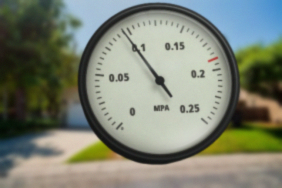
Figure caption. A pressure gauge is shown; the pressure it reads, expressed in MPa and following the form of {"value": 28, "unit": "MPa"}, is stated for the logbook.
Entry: {"value": 0.095, "unit": "MPa"}
